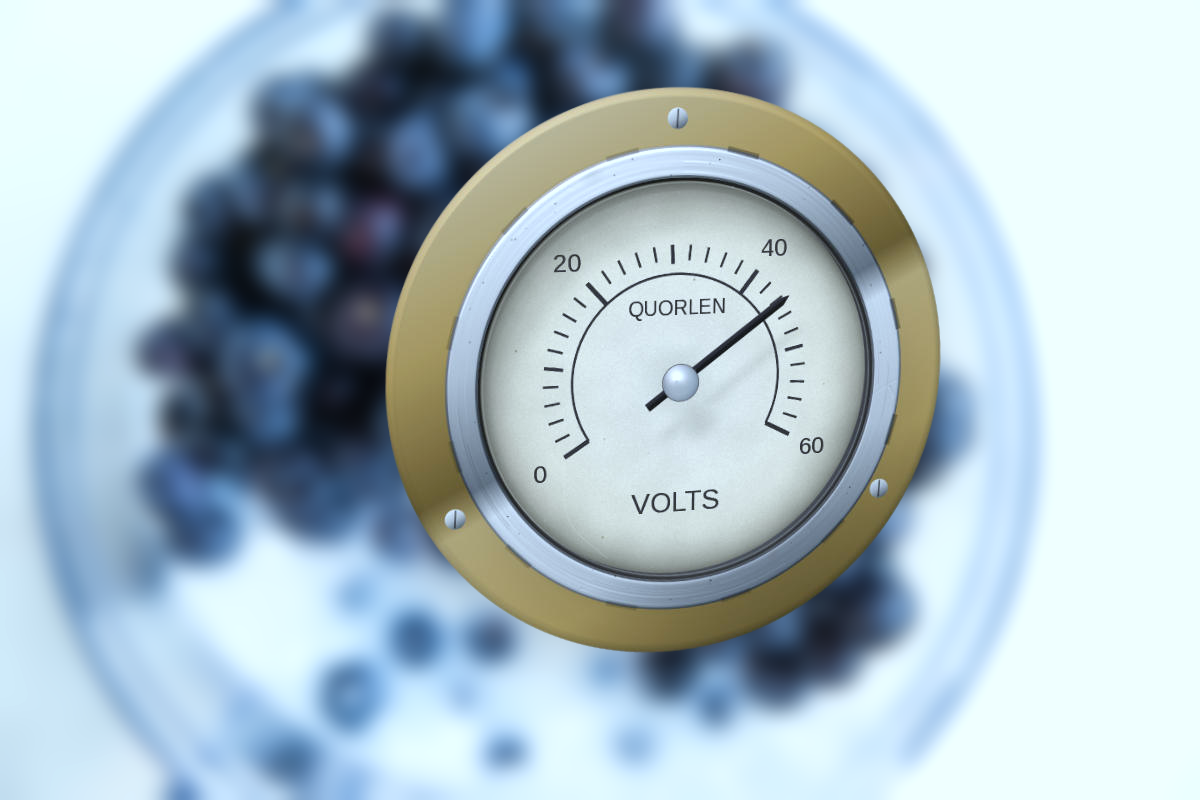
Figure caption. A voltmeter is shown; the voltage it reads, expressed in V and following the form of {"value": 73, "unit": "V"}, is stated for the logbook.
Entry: {"value": 44, "unit": "V"}
